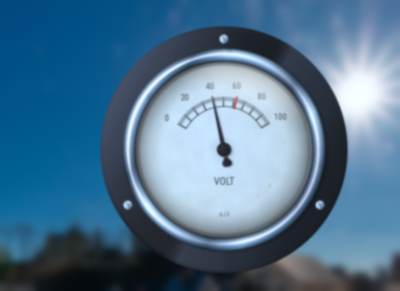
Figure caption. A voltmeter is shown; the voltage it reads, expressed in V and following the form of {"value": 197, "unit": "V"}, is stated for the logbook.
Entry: {"value": 40, "unit": "V"}
